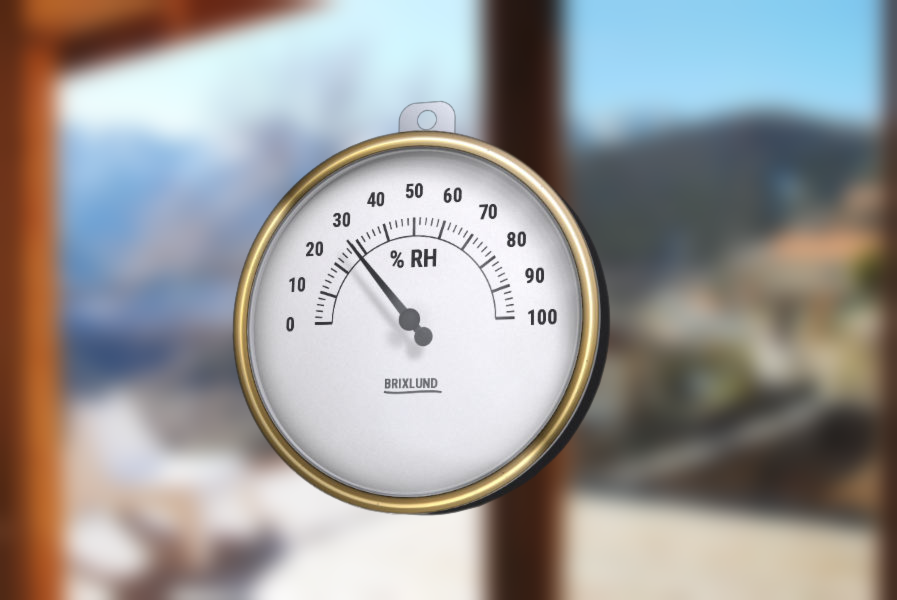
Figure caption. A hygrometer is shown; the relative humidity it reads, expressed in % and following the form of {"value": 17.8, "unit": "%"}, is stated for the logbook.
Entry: {"value": 28, "unit": "%"}
